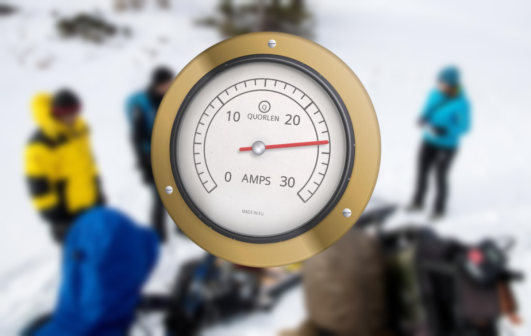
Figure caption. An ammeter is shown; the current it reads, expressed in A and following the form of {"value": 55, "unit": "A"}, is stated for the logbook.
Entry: {"value": 24, "unit": "A"}
